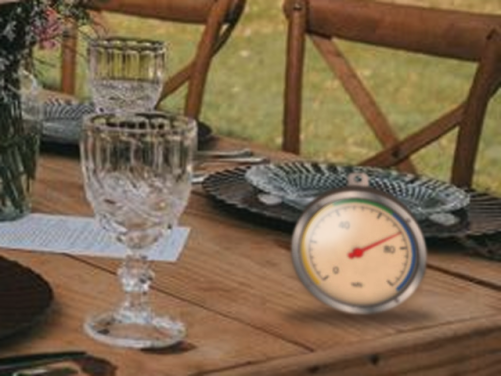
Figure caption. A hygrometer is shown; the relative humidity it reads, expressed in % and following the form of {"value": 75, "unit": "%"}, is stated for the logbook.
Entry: {"value": 72, "unit": "%"}
